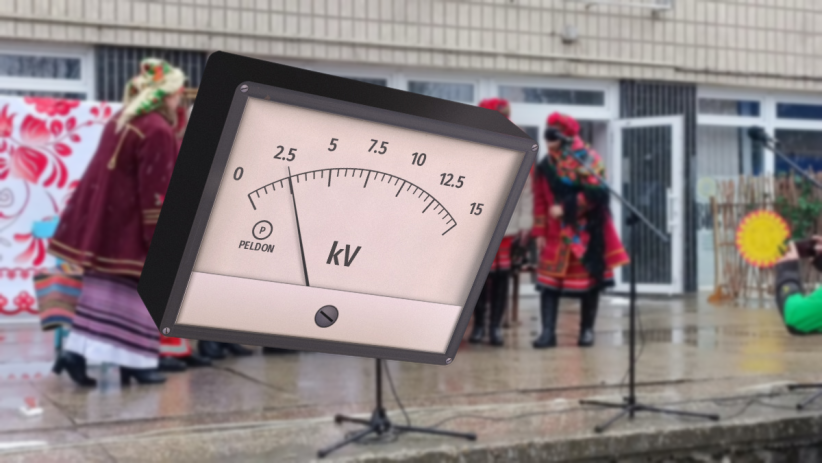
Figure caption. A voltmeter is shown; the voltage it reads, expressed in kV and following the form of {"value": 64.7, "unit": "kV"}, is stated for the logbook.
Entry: {"value": 2.5, "unit": "kV"}
